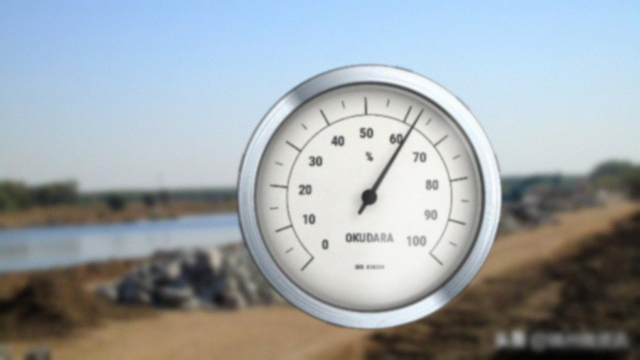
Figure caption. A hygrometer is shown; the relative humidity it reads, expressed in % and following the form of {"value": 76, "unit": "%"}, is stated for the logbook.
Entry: {"value": 62.5, "unit": "%"}
